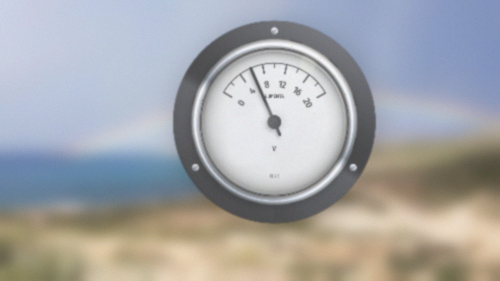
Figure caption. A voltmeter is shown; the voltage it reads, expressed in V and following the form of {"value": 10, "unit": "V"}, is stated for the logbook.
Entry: {"value": 6, "unit": "V"}
